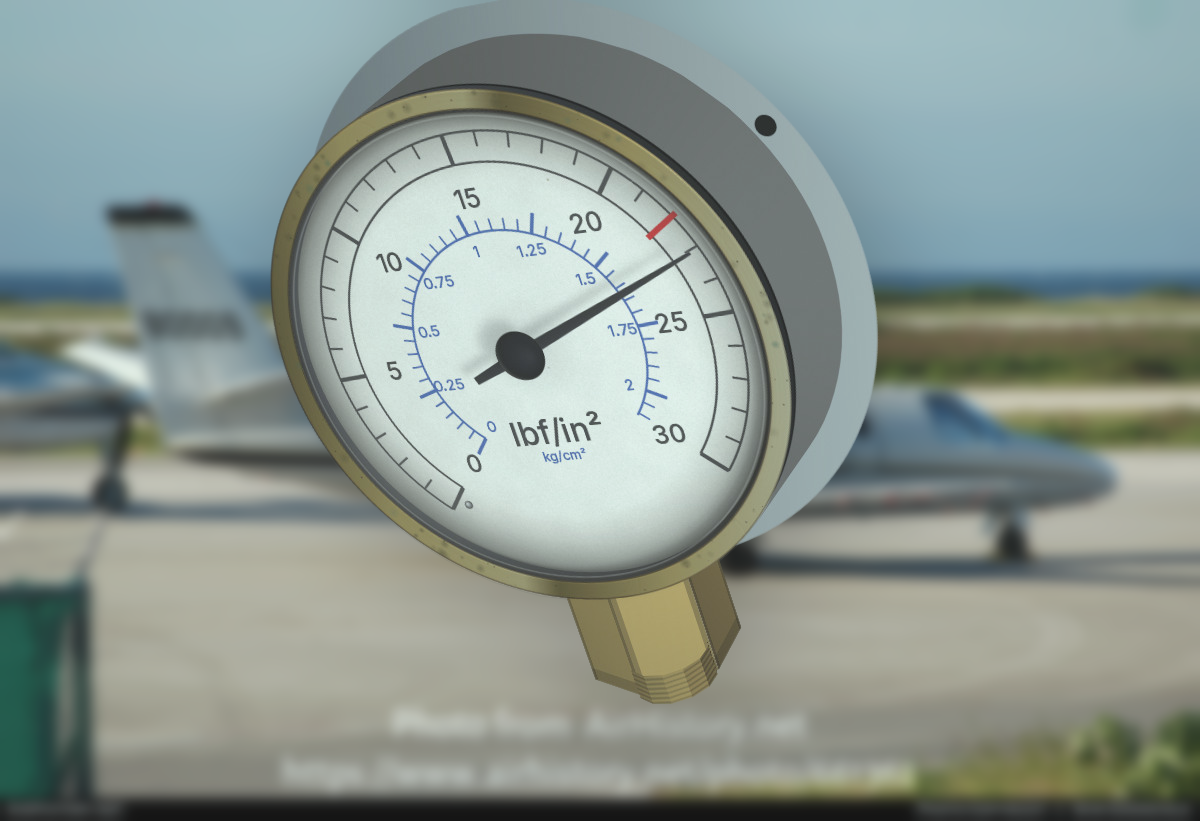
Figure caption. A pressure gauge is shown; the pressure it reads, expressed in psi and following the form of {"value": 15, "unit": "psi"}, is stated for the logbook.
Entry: {"value": 23, "unit": "psi"}
